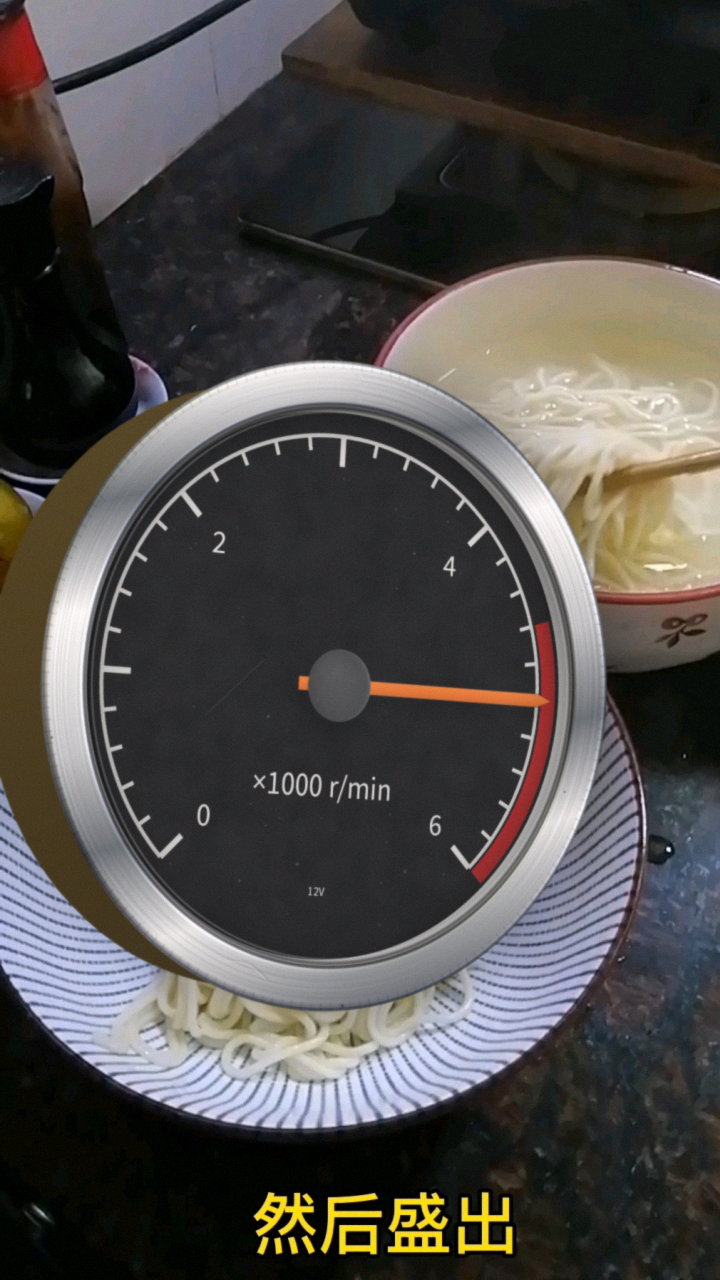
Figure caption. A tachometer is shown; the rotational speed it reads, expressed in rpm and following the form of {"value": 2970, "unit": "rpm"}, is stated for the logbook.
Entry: {"value": 5000, "unit": "rpm"}
